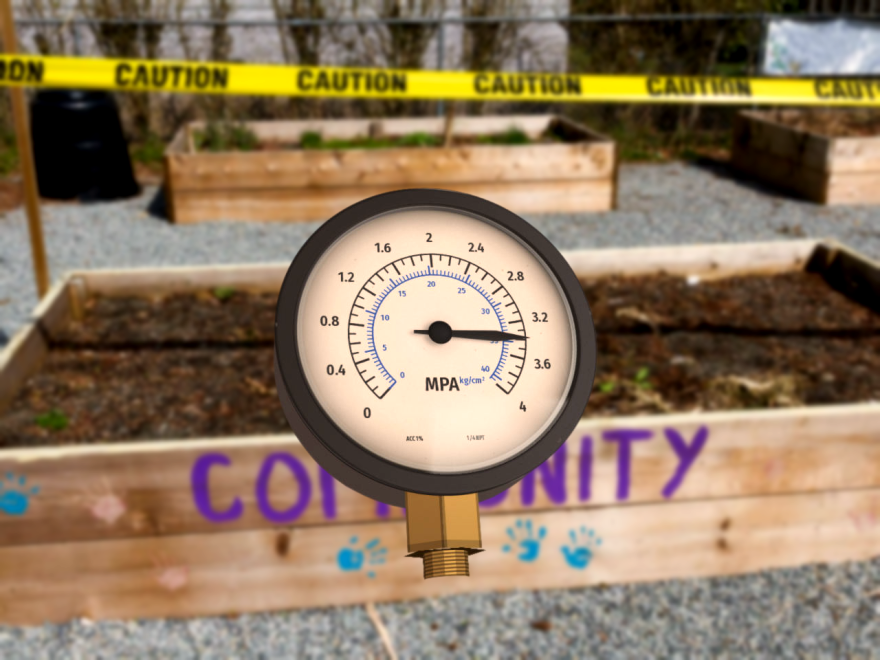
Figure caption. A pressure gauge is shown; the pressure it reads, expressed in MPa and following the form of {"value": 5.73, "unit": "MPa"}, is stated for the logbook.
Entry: {"value": 3.4, "unit": "MPa"}
